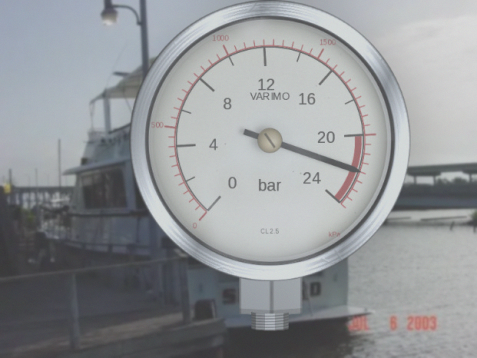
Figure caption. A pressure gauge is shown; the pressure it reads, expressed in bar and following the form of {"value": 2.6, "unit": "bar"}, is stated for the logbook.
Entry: {"value": 22, "unit": "bar"}
